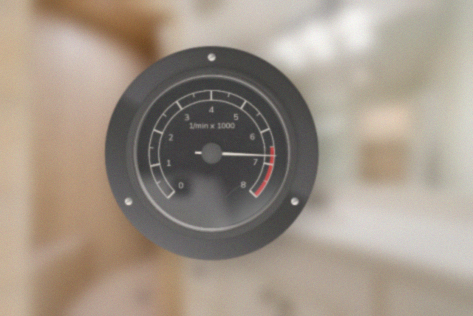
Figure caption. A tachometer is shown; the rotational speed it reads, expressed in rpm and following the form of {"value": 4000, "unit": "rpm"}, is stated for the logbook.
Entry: {"value": 6750, "unit": "rpm"}
